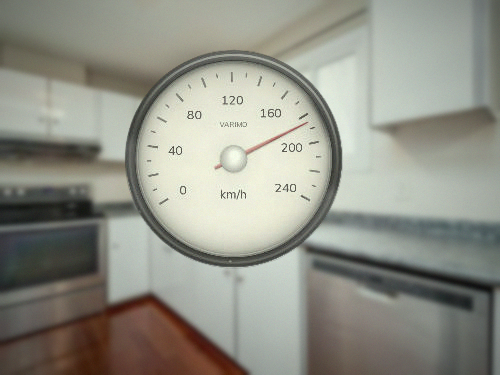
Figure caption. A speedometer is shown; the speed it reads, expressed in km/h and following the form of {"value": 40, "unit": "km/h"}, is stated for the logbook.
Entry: {"value": 185, "unit": "km/h"}
